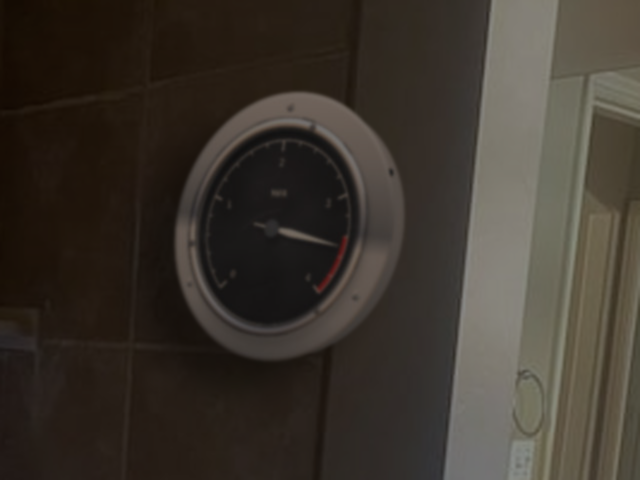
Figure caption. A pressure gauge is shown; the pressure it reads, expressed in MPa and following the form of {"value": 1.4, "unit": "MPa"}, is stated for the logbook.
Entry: {"value": 3.5, "unit": "MPa"}
